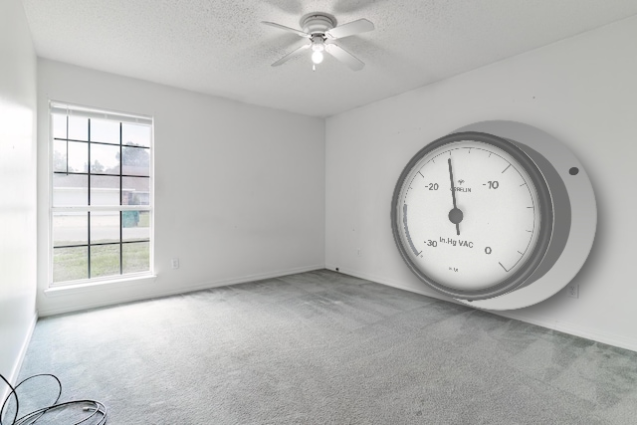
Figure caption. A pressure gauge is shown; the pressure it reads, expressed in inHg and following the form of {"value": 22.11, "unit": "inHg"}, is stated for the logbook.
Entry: {"value": -16, "unit": "inHg"}
